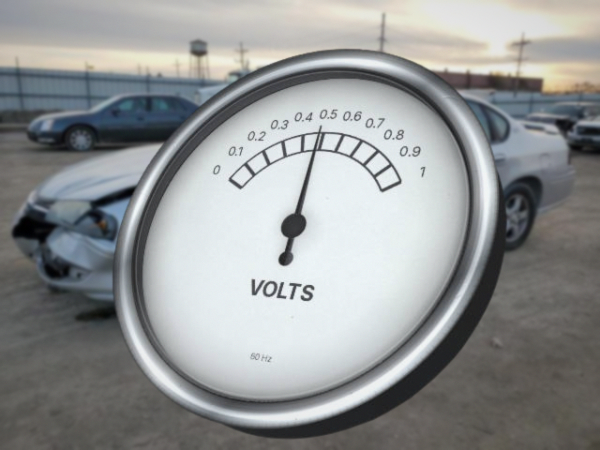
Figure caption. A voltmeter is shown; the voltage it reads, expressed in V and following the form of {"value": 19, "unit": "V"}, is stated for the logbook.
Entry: {"value": 0.5, "unit": "V"}
